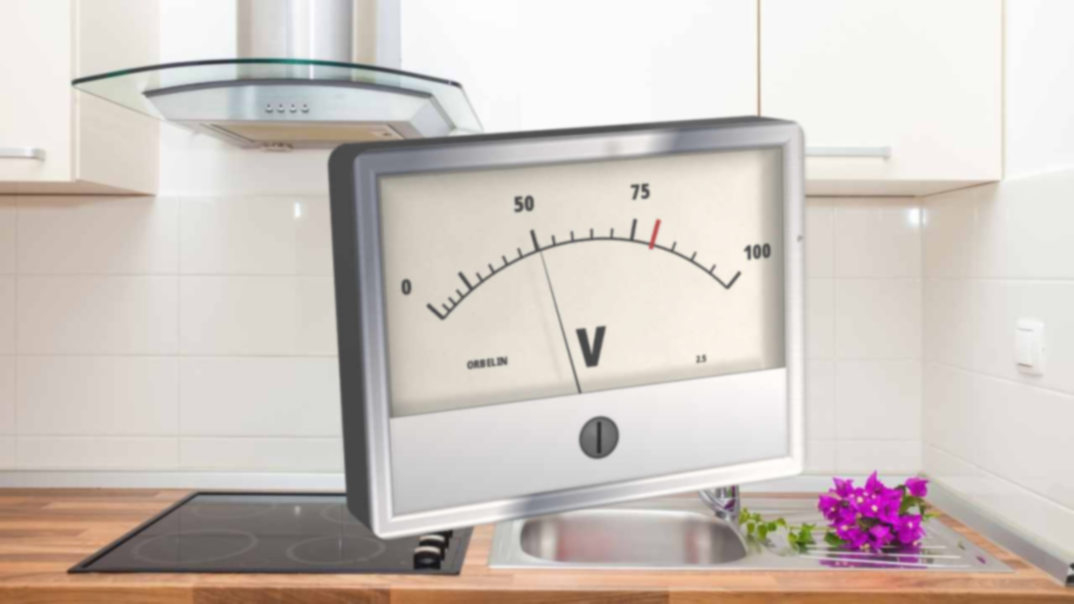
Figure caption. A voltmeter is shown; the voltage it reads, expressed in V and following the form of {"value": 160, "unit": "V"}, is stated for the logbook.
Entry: {"value": 50, "unit": "V"}
